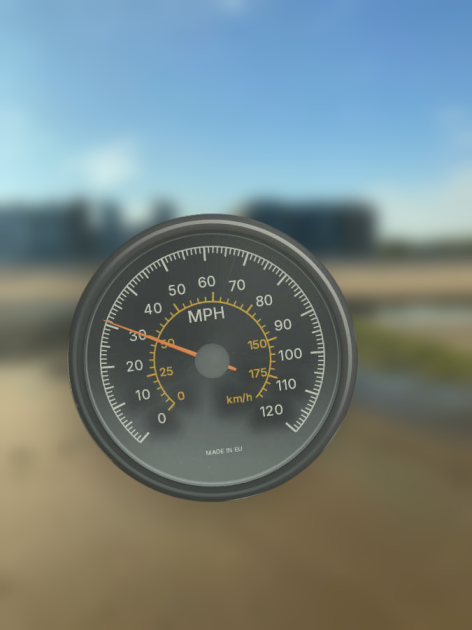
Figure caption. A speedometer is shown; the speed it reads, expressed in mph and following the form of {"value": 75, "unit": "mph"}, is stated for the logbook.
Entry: {"value": 31, "unit": "mph"}
